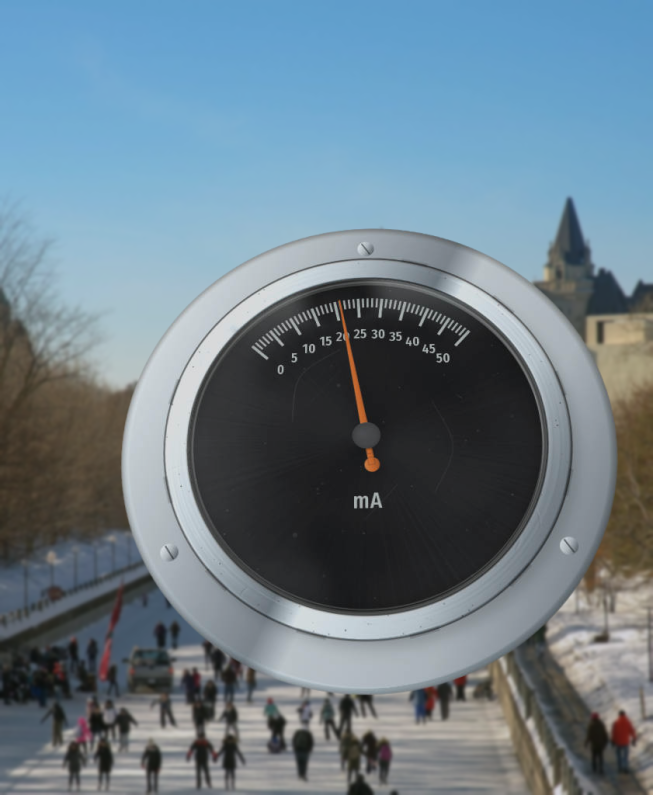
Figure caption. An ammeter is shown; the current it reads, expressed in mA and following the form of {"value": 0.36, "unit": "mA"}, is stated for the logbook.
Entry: {"value": 21, "unit": "mA"}
